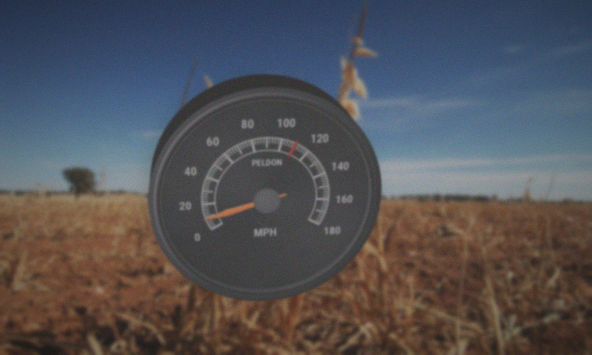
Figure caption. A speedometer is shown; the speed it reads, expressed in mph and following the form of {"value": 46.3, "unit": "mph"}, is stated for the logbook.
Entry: {"value": 10, "unit": "mph"}
